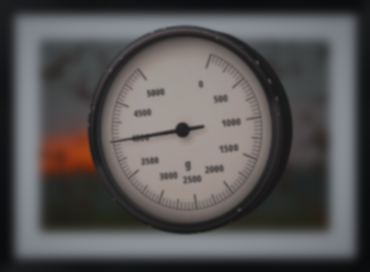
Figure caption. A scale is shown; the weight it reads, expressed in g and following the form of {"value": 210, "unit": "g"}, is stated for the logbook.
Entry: {"value": 4000, "unit": "g"}
